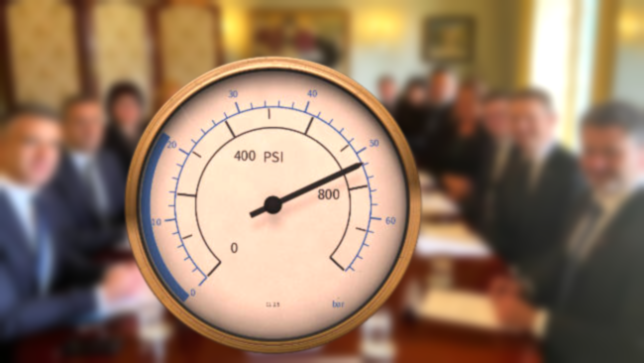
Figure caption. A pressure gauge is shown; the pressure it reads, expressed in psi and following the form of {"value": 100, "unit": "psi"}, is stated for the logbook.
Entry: {"value": 750, "unit": "psi"}
